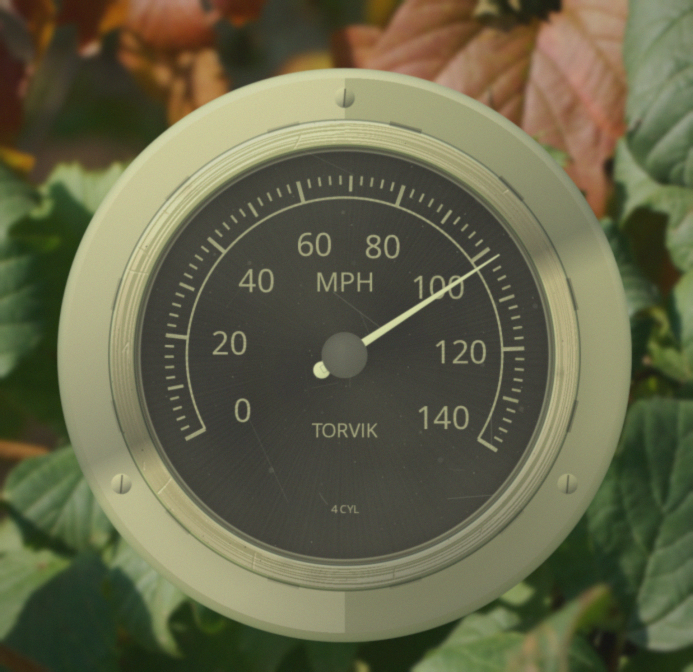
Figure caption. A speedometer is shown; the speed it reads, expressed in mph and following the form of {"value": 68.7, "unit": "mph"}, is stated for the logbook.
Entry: {"value": 102, "unit": "mph"}
